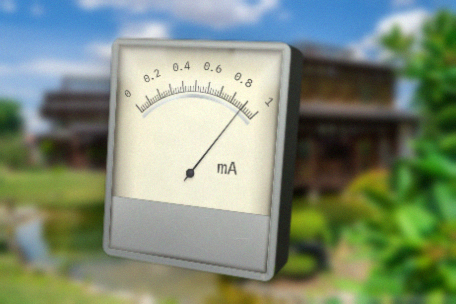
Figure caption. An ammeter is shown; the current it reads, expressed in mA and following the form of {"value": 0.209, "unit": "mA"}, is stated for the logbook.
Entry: {"value": 0.9, "unit": "mA"}
